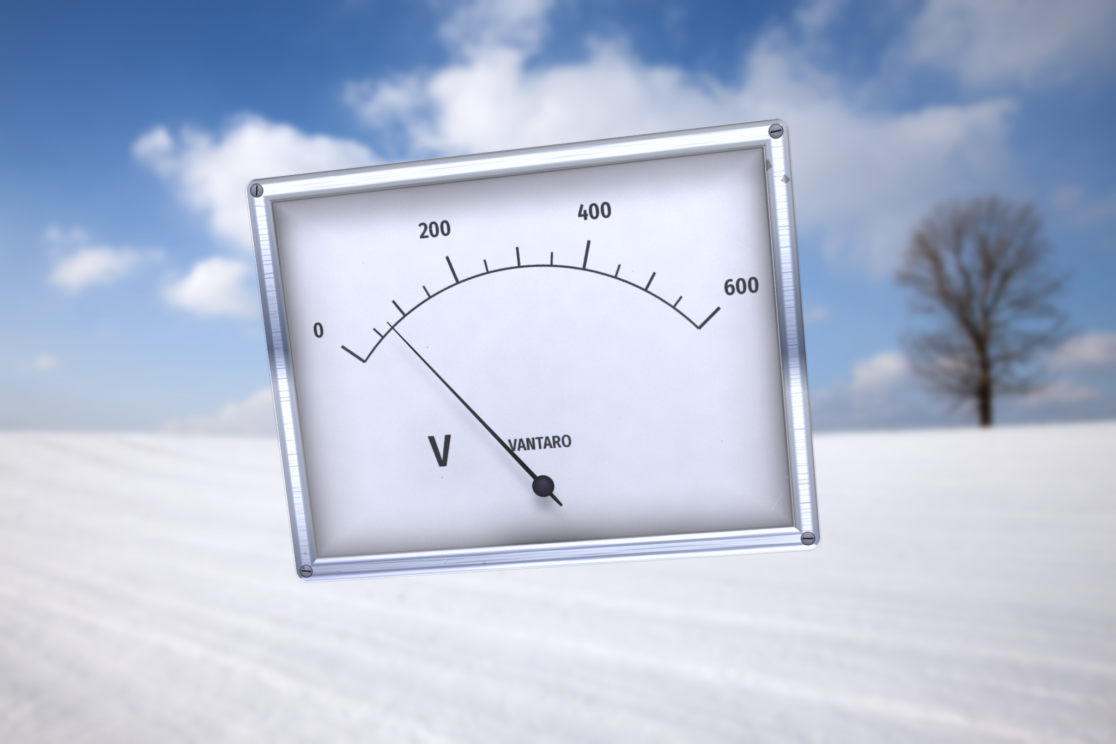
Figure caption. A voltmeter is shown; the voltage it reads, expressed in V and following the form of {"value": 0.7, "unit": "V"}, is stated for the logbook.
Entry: {"value": 75, "unit": "V"}
